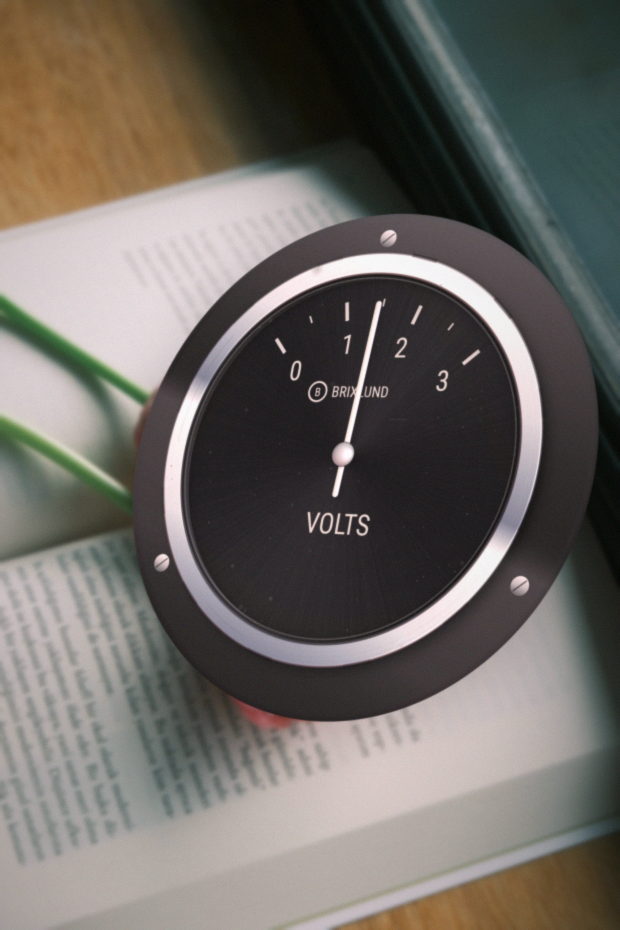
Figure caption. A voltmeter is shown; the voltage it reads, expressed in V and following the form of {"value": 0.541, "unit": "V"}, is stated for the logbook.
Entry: {"value": 1.5, "unit": "V"}
